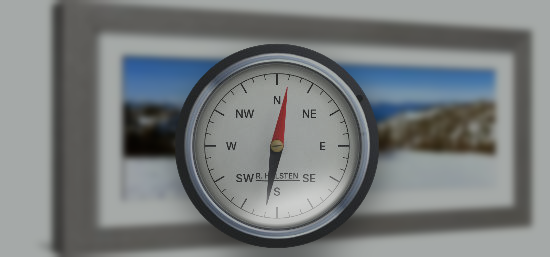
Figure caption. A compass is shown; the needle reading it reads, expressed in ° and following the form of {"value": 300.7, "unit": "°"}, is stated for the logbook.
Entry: {"value": 10, "unit": "°"}
